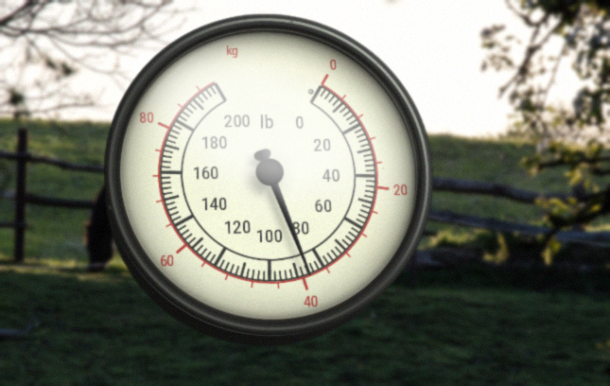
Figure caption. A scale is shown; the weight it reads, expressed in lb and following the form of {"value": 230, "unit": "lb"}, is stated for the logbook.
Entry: {"value": 86, "unit": "lb"}
